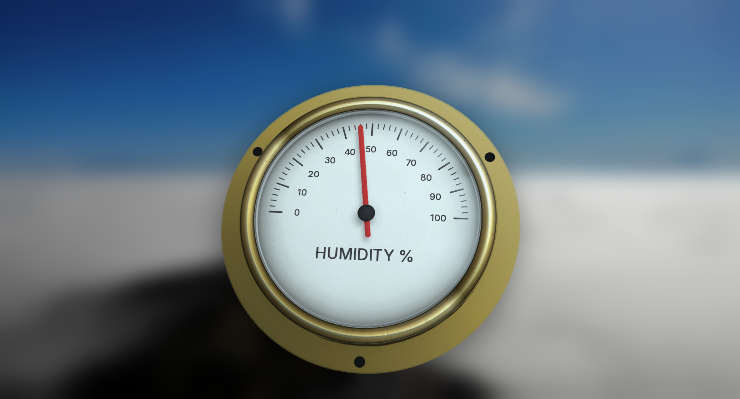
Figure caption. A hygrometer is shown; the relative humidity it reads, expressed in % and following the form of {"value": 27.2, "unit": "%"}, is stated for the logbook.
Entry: {"value": 46, "unit": "%"}
